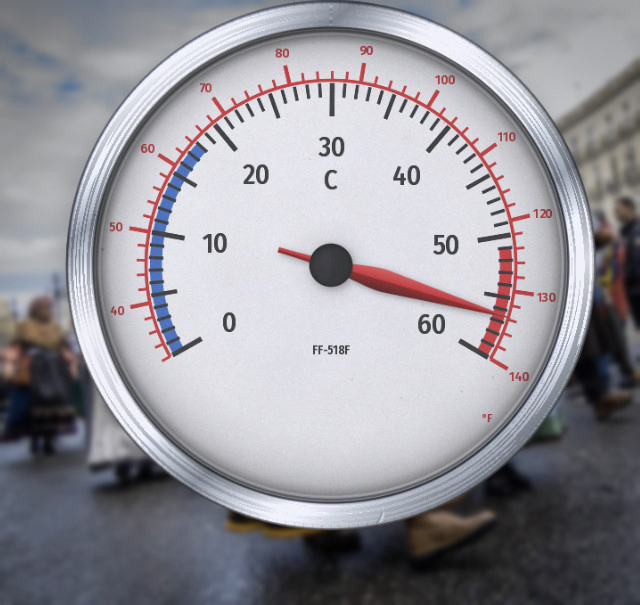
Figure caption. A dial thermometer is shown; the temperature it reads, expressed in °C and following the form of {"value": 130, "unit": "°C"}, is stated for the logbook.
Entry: {"value": 56.5, "unit": "°C"}
